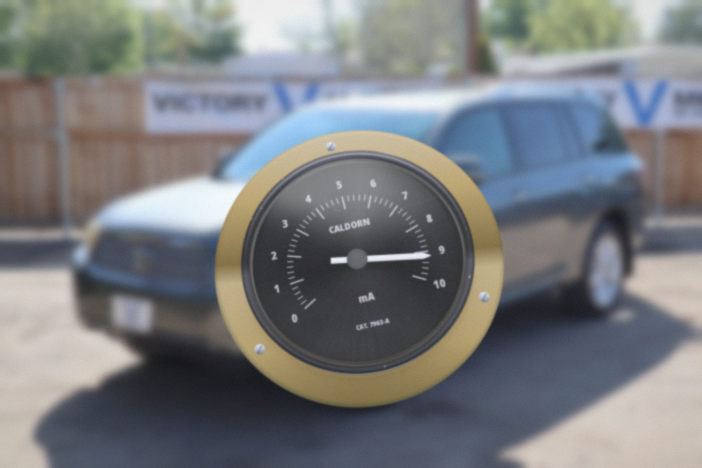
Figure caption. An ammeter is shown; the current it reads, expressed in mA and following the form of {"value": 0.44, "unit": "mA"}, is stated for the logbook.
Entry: {"value": 9.2, "unit": "mA"}
